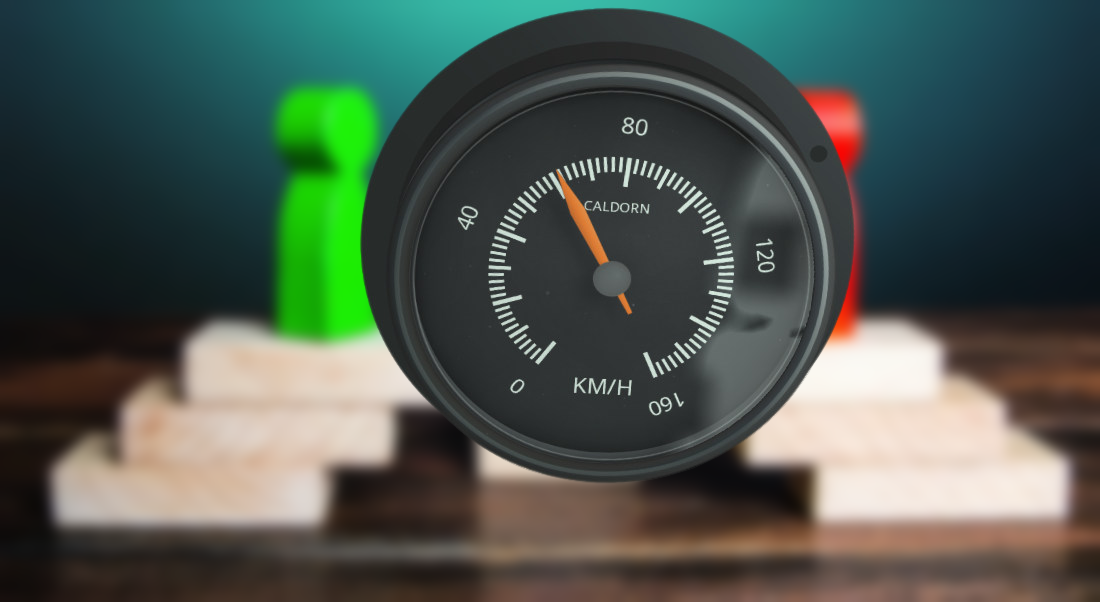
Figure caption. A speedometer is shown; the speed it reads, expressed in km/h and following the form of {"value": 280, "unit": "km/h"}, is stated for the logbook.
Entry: {"value": 62, "unit": "km/h"}
